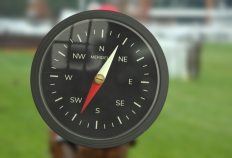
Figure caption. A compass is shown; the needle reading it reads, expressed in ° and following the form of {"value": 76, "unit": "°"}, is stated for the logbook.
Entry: {"value": 205, "unit": "°"}
